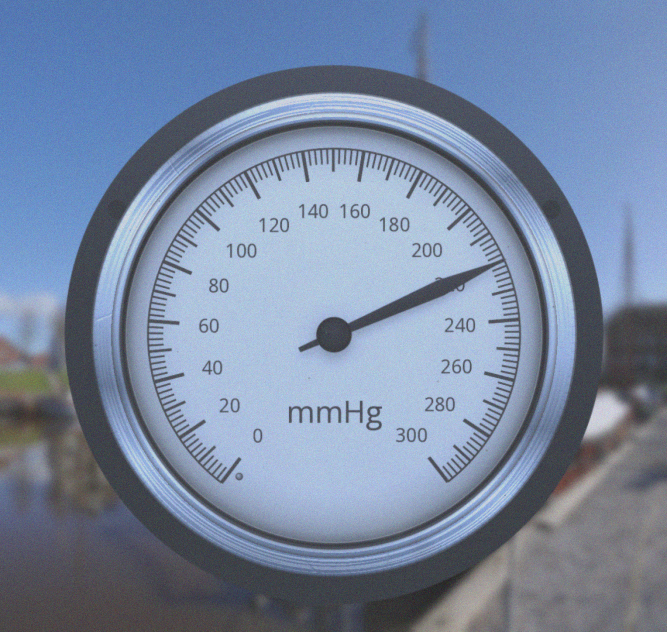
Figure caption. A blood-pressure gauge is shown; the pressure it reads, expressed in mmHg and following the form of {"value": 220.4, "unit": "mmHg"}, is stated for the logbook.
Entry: {"value": 220, "unit": "mmHg"}
